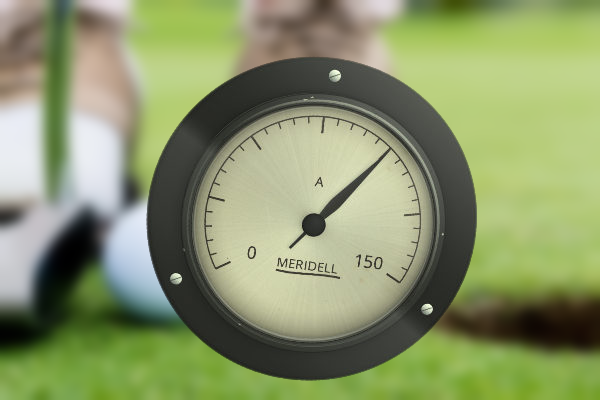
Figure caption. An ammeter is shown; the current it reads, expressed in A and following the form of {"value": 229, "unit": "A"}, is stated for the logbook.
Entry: {"value": 100, "unit": "A"}
